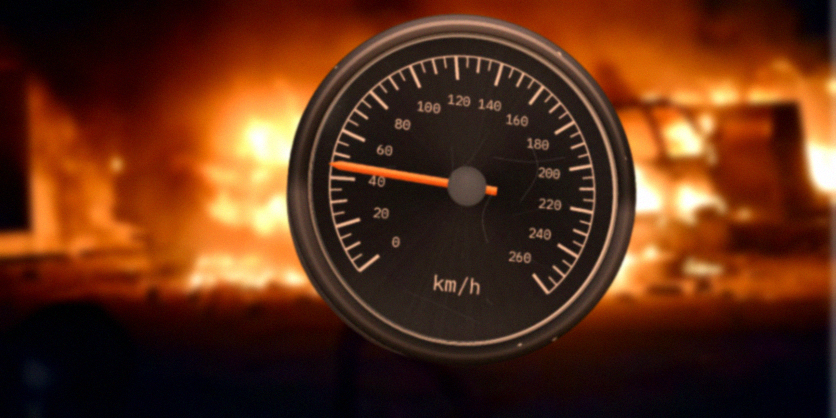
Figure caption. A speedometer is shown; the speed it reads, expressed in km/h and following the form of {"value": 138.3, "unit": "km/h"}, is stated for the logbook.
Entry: {"value": 45, "unit": "km/h"}
